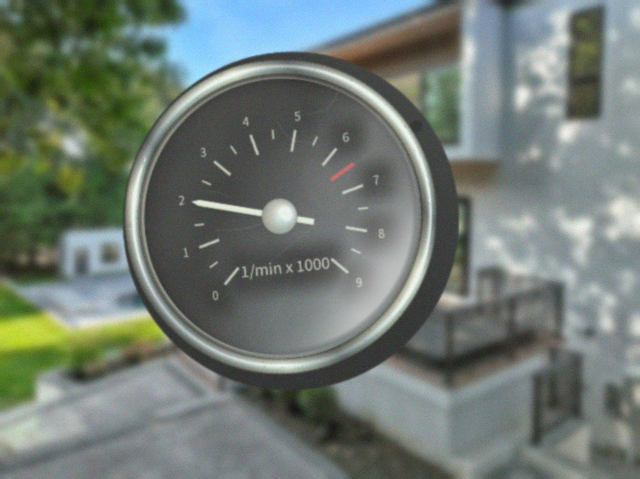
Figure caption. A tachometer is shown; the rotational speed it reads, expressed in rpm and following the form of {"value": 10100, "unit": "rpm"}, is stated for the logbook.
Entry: {"value": 2000, "unit": "rpm"}
